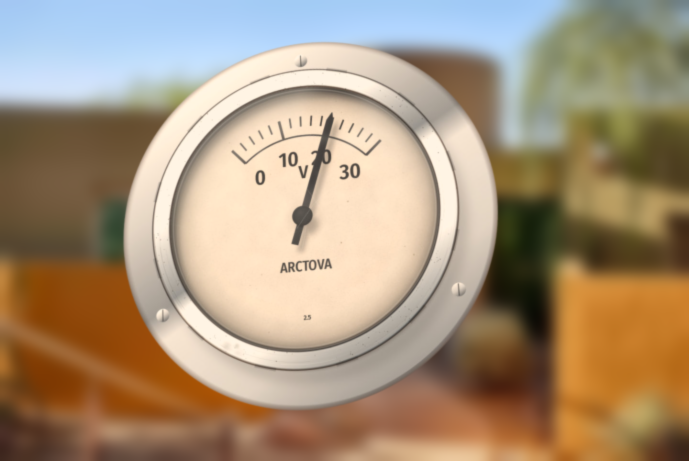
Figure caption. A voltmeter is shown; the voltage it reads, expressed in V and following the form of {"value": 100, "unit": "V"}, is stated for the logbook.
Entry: {"value": 20, "unit": "V"}
